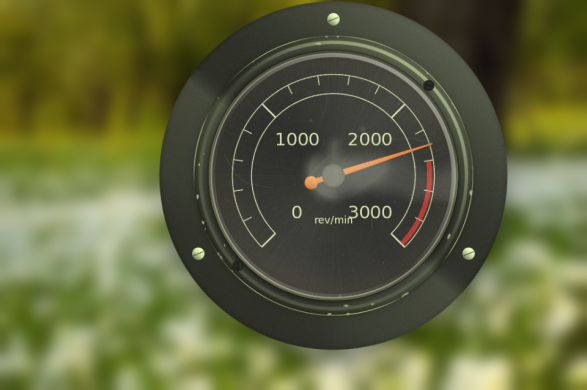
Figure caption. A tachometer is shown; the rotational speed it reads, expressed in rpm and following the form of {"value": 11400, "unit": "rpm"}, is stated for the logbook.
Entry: {"value": 2300, "unit": "rpm"}
